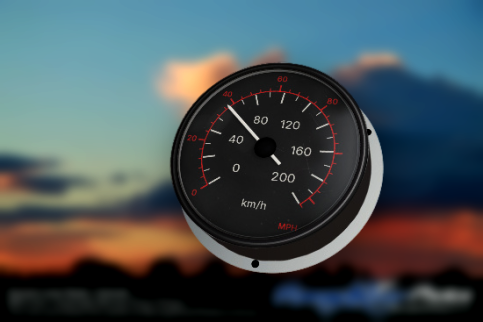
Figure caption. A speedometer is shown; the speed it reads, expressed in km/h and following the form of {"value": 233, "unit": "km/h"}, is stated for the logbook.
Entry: {"value": 60, "unit": "km/h"}
